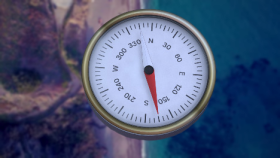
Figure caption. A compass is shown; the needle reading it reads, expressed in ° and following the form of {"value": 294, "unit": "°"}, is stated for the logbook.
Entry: {"value": 165, "unit": "°"}
